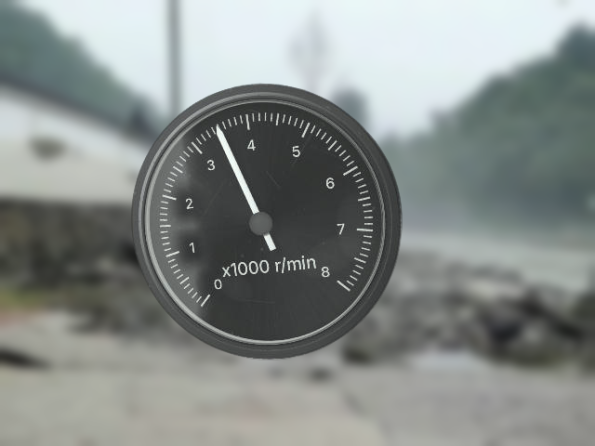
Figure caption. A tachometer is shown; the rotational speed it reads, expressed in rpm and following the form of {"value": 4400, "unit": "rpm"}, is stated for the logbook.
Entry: {"value": 3500, "unit": "rpm"}
